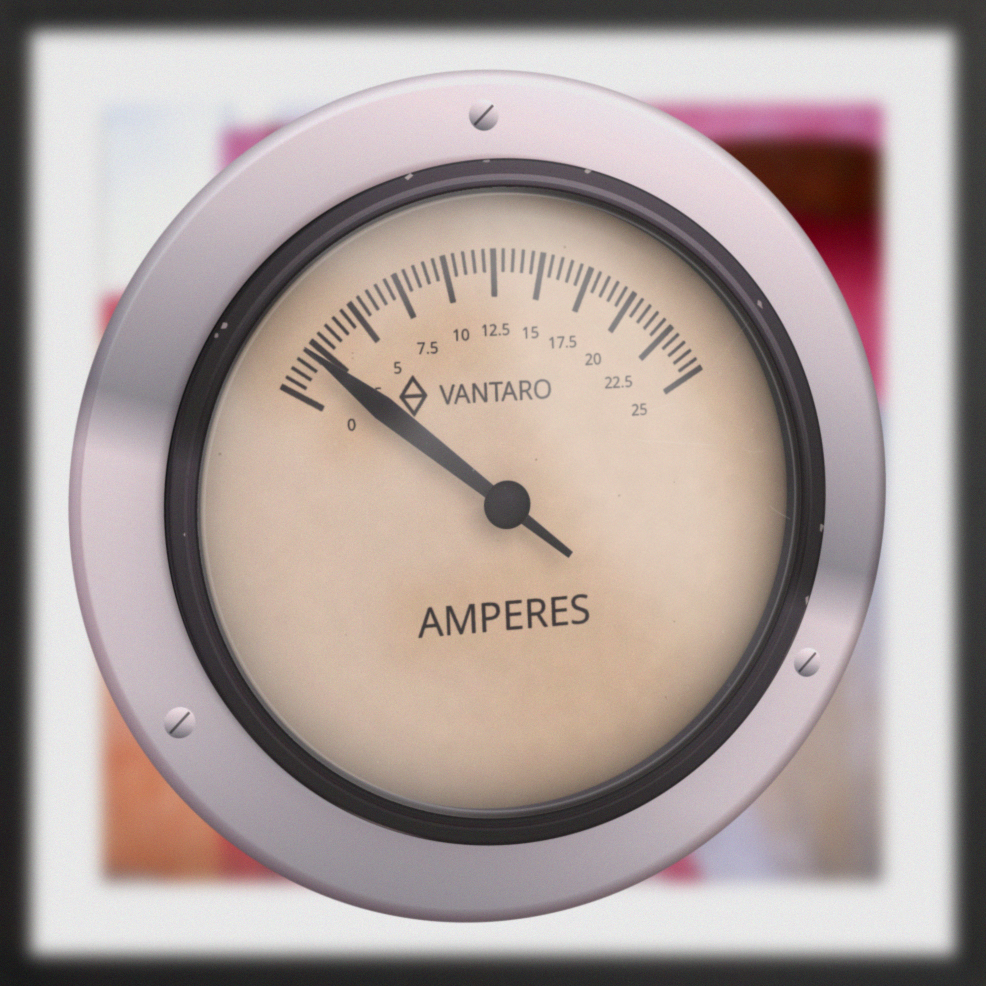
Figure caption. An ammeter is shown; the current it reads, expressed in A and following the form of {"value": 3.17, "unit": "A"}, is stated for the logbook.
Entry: {"value": 2, "unit": "A"}
